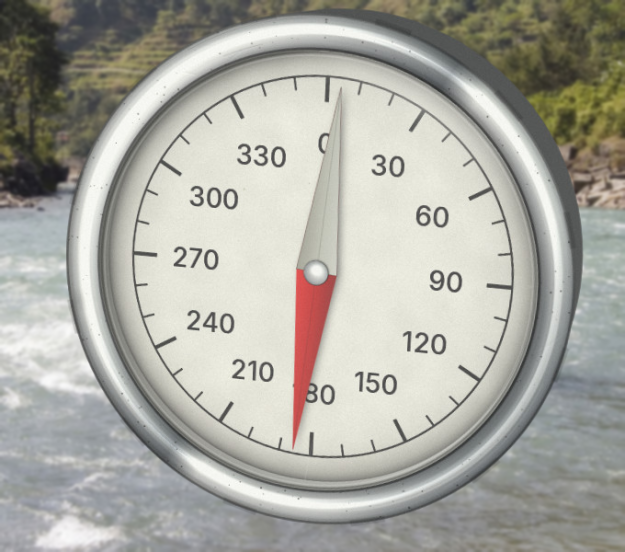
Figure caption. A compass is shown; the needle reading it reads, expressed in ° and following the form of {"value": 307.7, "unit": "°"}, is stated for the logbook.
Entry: {"value": 185, "unit": "°"}
